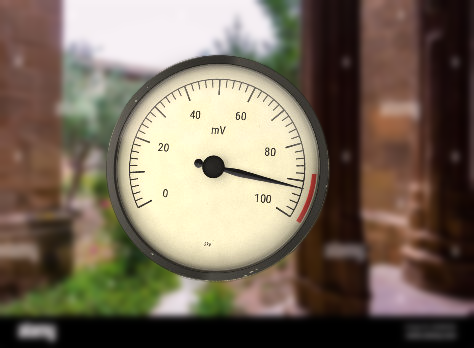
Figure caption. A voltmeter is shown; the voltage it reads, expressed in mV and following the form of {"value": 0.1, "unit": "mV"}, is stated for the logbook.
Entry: {"value": 92, "unit": "mV"}
